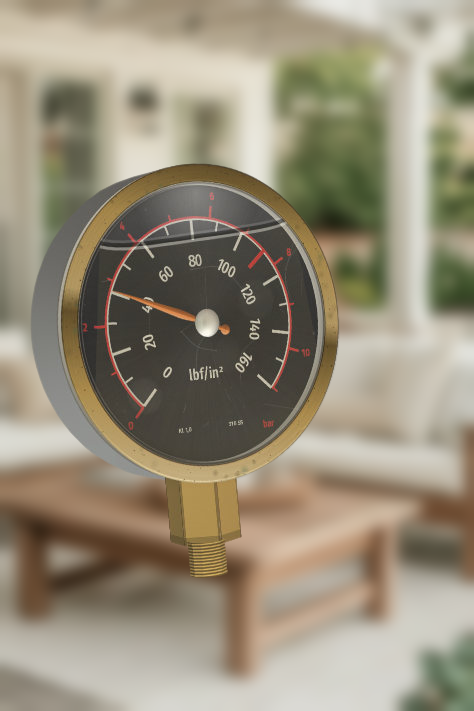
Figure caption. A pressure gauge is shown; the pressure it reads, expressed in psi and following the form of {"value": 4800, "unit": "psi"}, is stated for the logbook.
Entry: {"value": 40, "unit": "psi"}
